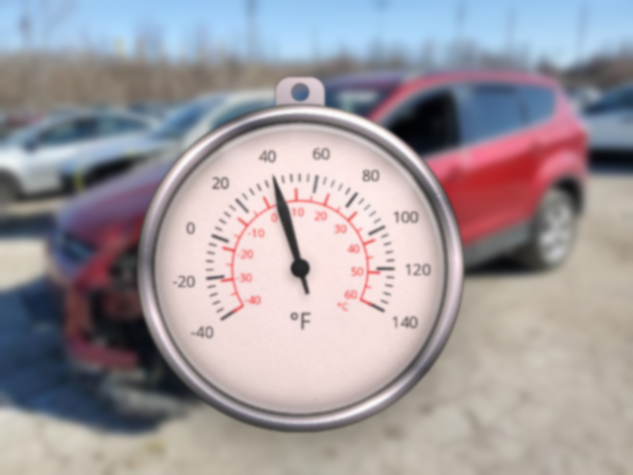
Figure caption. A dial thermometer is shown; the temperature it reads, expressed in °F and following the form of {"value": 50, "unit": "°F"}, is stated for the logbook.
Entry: {"value": 40, "unit": "°F"}
